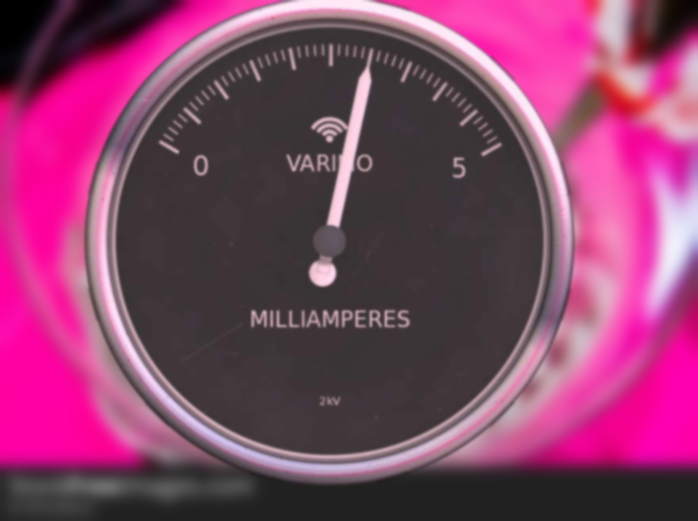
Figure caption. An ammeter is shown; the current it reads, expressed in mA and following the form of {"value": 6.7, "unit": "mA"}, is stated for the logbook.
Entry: {"value": 3, "unit": "mA"}
